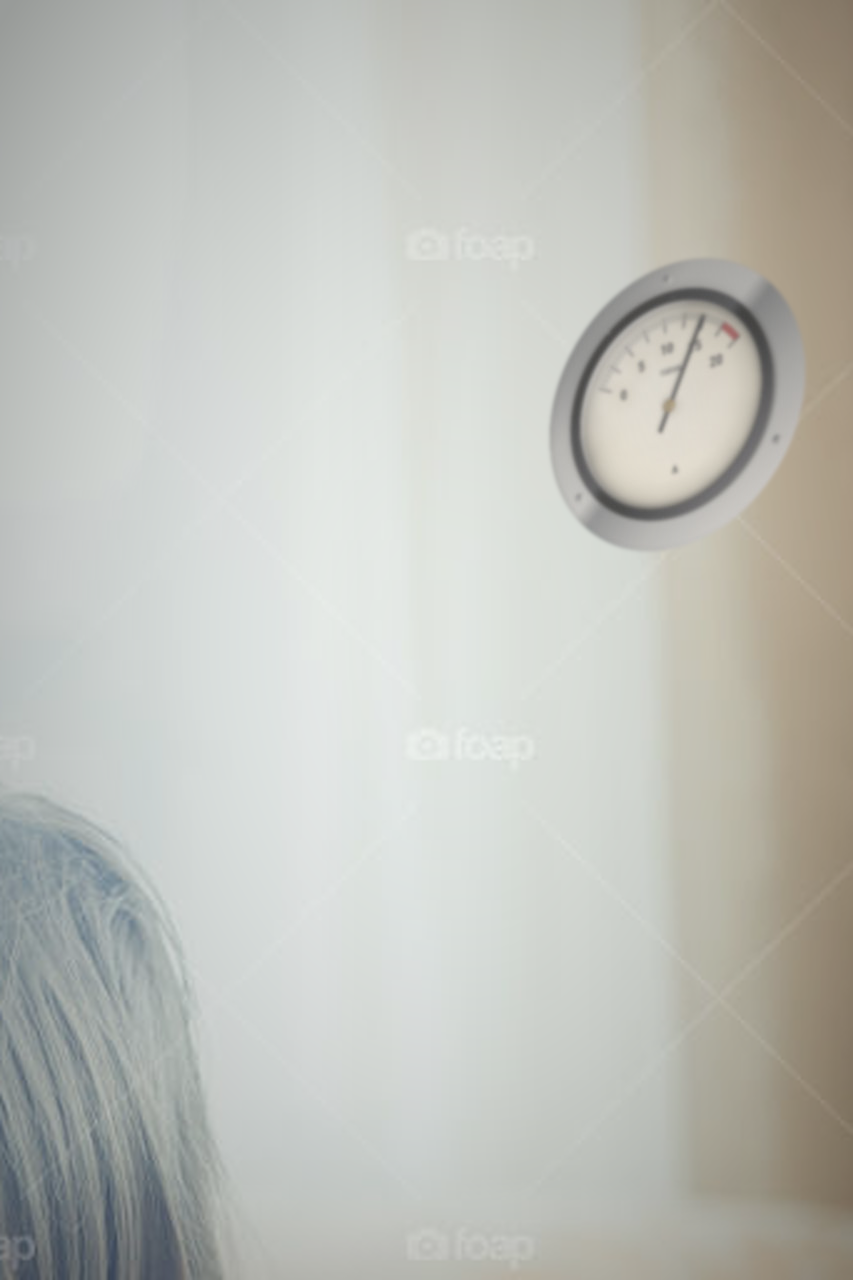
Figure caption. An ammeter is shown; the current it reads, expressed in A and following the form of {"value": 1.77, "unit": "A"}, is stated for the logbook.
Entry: {"value": 15, "unit": "A"}
